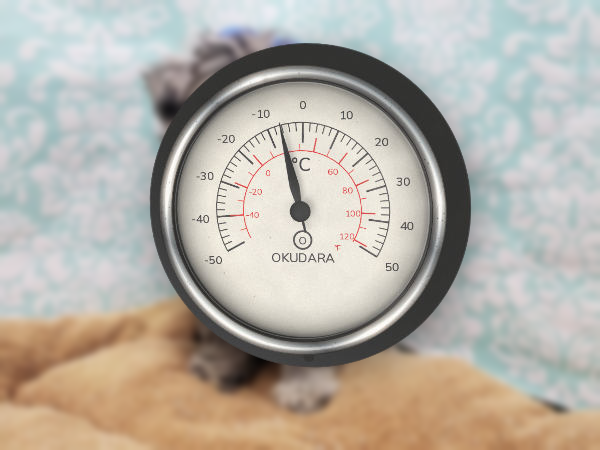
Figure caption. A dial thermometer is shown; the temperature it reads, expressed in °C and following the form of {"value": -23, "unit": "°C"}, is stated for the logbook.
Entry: {"value": -6, "unit": "°C"}
